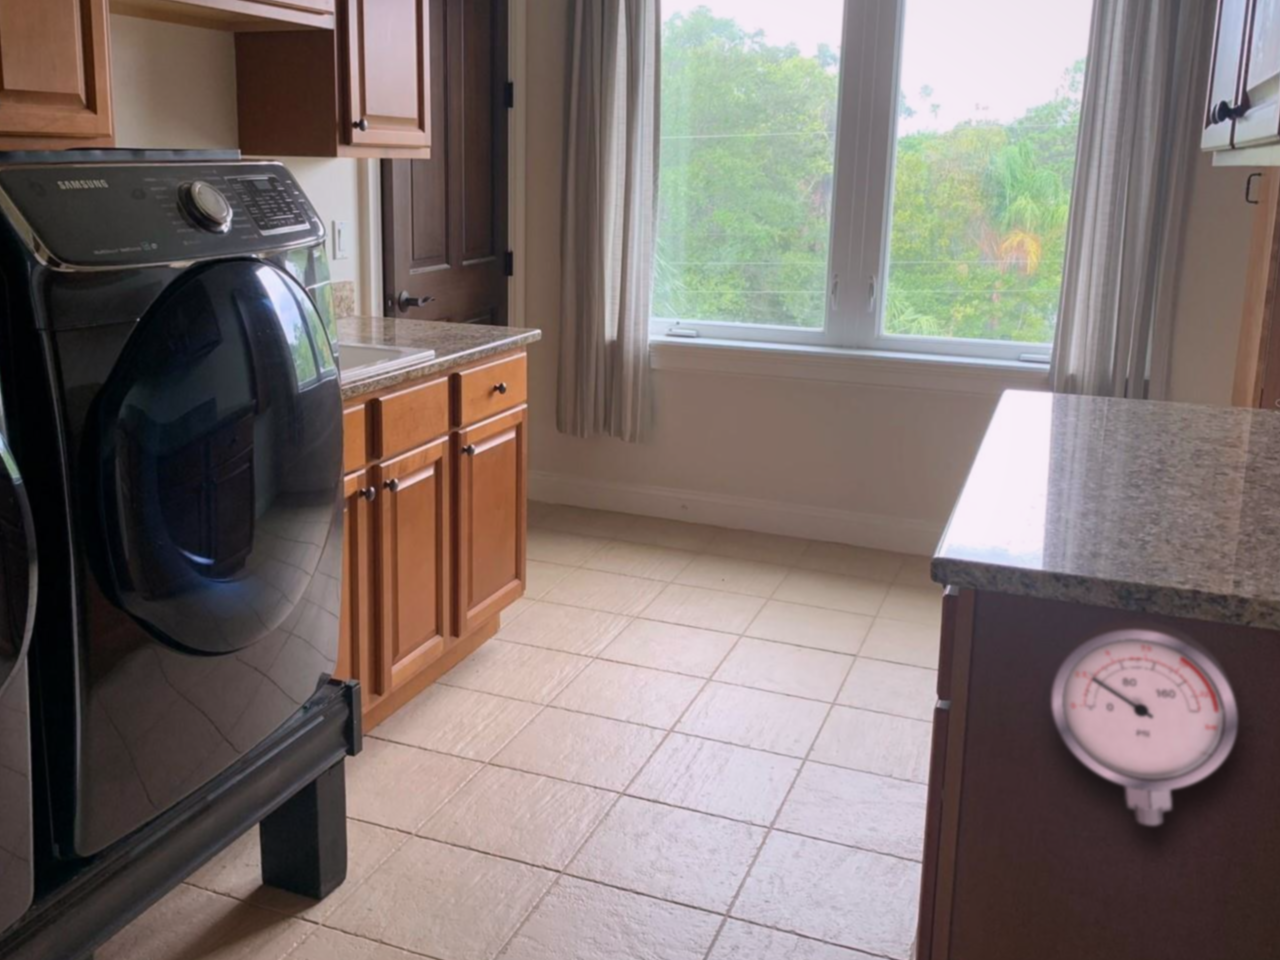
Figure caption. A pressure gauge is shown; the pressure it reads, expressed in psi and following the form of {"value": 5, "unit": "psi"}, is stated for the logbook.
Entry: {"value": 40, "unit": "psi"}
